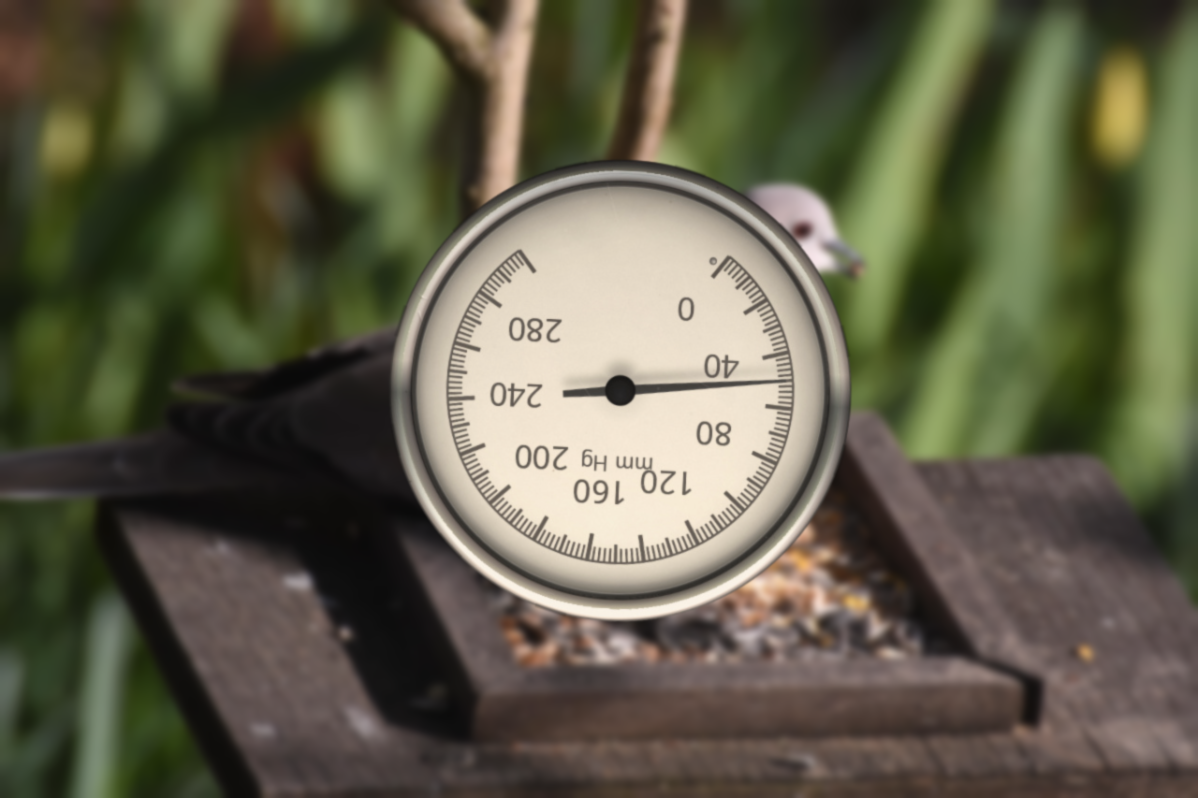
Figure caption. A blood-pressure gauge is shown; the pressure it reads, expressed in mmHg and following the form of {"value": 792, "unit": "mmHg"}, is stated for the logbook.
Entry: {"value": 50, "unit": "mmHg"}
